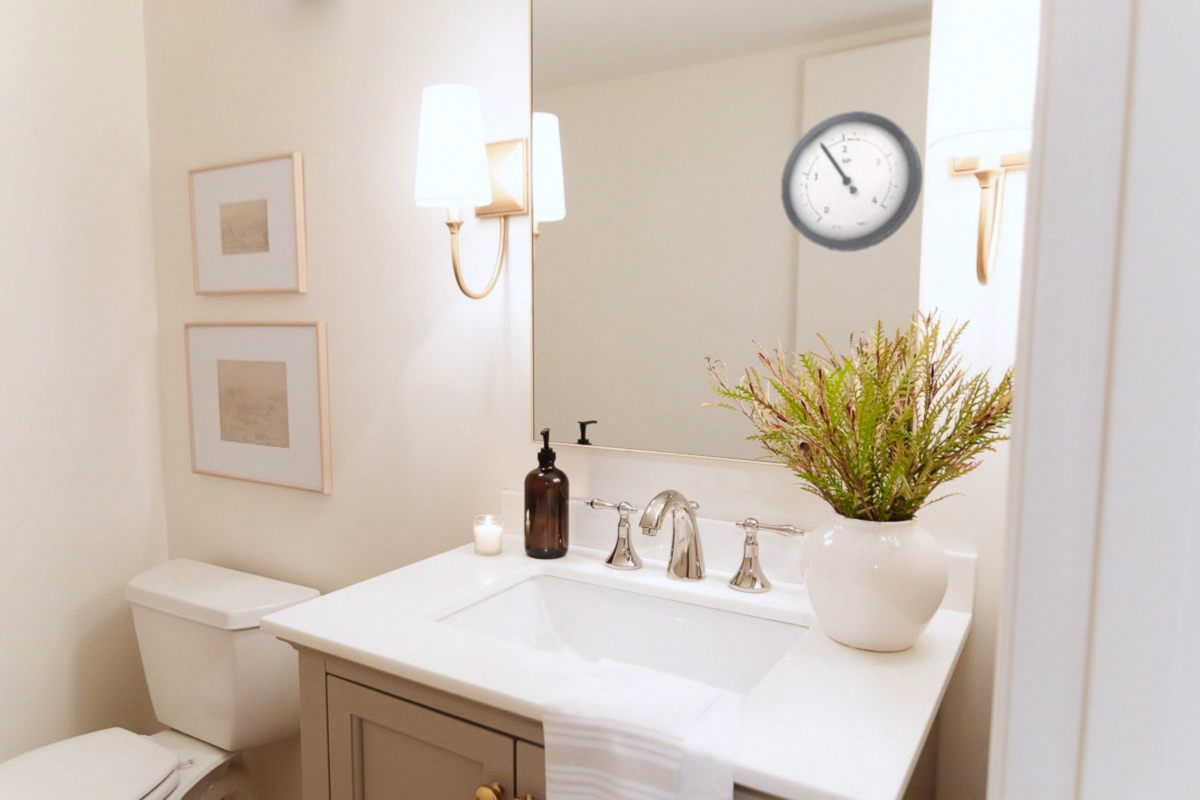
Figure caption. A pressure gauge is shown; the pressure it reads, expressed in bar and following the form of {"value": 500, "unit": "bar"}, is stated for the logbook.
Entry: {"value": 1.6, "unit": "bar"}
